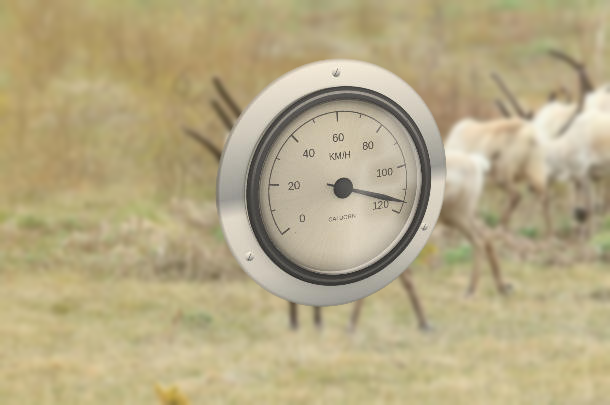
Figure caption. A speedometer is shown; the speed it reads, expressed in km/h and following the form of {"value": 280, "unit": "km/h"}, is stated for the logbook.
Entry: {"value": 115, "unit": "km/h"}
